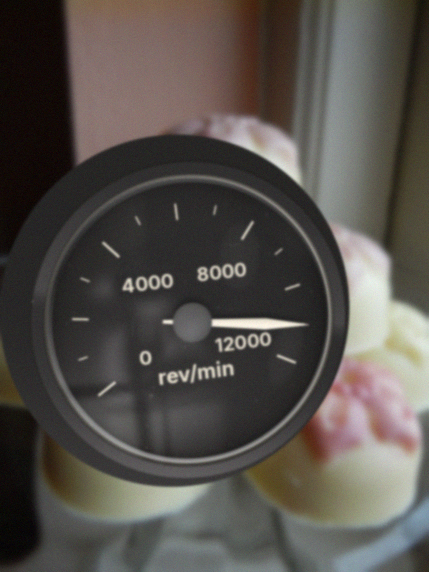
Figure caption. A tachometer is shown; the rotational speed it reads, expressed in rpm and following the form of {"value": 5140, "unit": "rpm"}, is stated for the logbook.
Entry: {"value": 11000, "unit": "rpm"}
